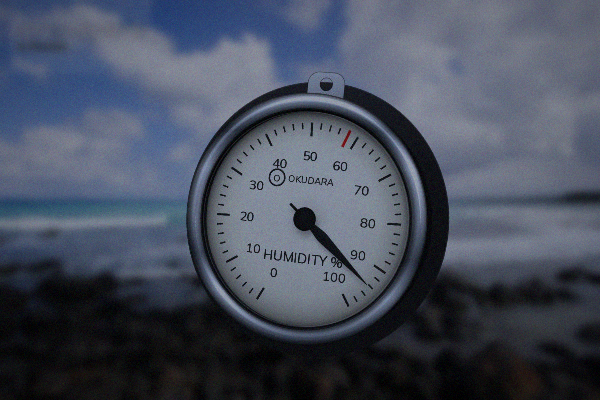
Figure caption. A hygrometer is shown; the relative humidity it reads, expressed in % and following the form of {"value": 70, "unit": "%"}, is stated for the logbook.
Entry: {"value": 94, "unit": "%"}
